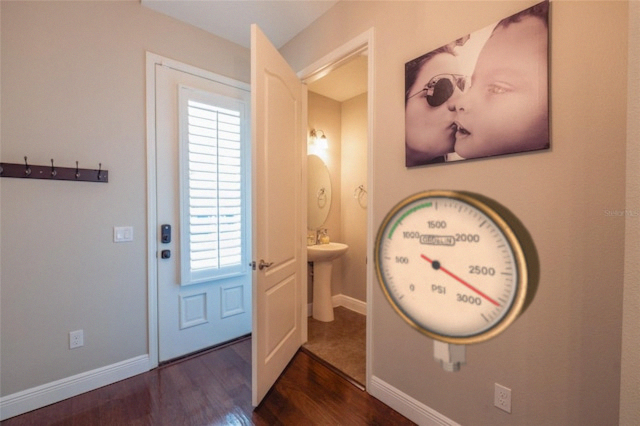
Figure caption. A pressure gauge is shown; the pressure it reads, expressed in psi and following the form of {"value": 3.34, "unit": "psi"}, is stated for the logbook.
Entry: {"value": 2800, "unit": "psi"}
